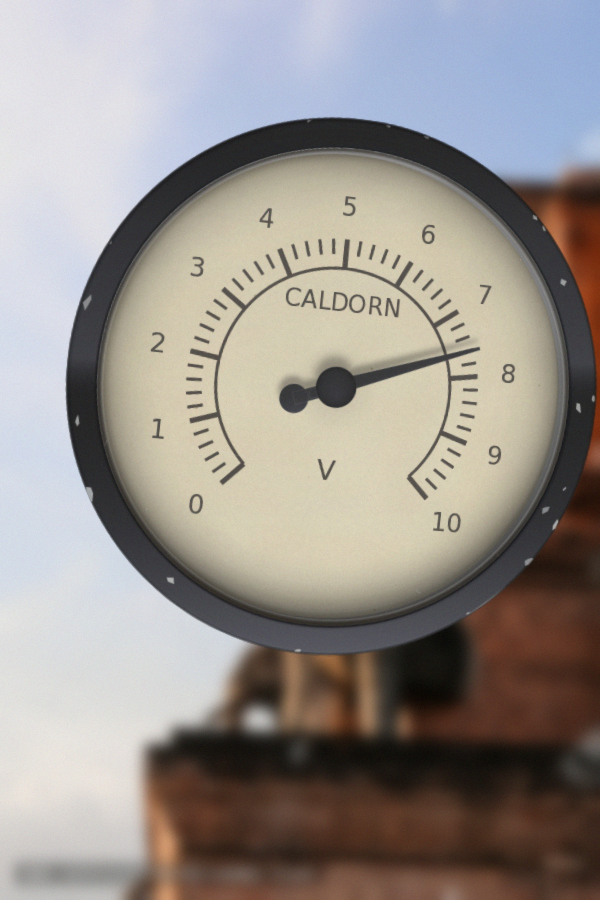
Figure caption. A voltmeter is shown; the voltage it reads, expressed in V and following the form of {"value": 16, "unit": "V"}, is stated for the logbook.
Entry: {"value": 7.6, "unit": "V"}
